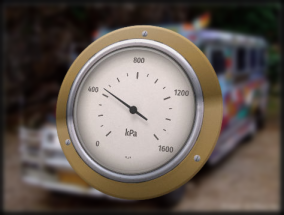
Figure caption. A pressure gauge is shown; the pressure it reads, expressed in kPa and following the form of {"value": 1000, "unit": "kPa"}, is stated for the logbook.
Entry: {"value": 450, "unit": "kPa"}
